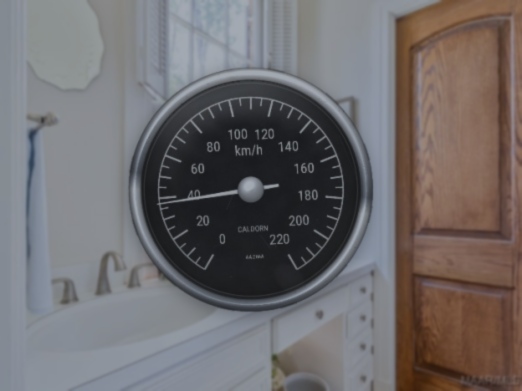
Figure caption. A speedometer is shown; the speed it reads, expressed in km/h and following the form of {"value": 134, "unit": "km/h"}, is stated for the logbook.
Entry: {"value": 37.5, "unit": "km/h"}
